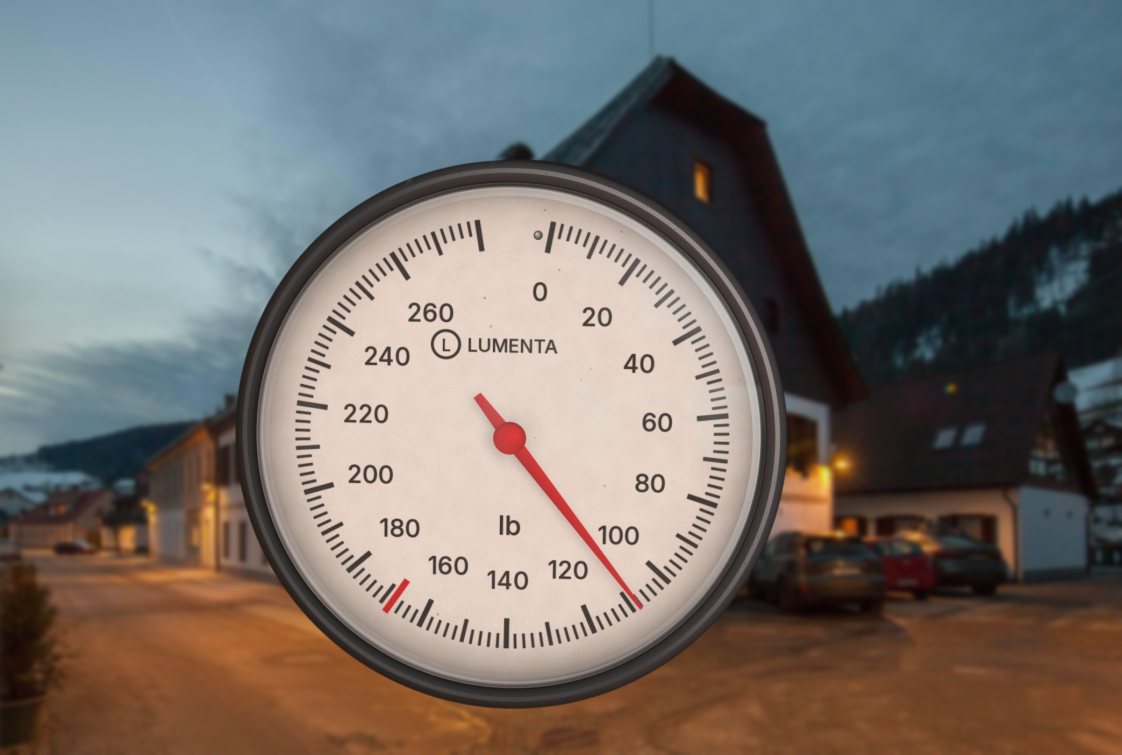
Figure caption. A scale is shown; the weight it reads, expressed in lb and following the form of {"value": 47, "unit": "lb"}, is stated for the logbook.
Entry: {"value": 108, "unit": "lb"}
